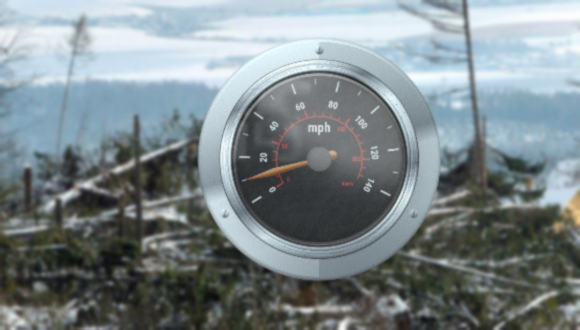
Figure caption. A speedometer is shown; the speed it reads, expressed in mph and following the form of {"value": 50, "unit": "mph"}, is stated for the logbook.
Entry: {"value": 10, "unit": "mph"}
